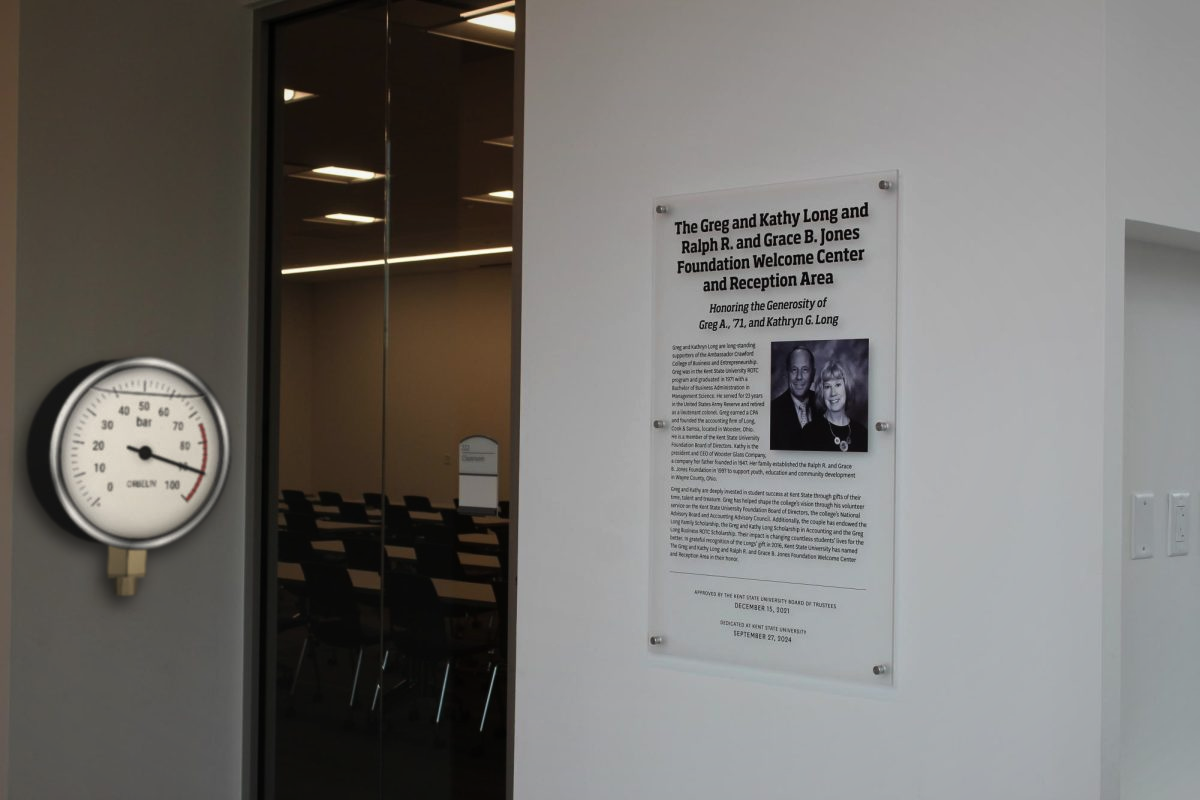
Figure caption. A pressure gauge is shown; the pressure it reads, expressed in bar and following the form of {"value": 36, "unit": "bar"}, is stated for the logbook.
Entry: {"value": 90, "unit": "bar"}
